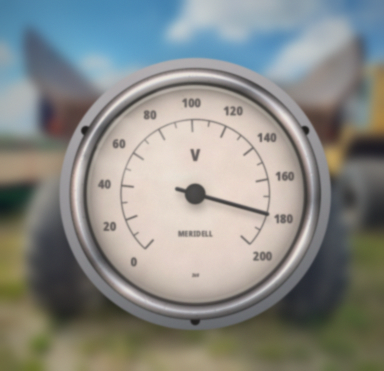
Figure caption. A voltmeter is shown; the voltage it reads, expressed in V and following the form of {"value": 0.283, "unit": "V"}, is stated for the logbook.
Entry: {"value": 180, "unit": "V"}
